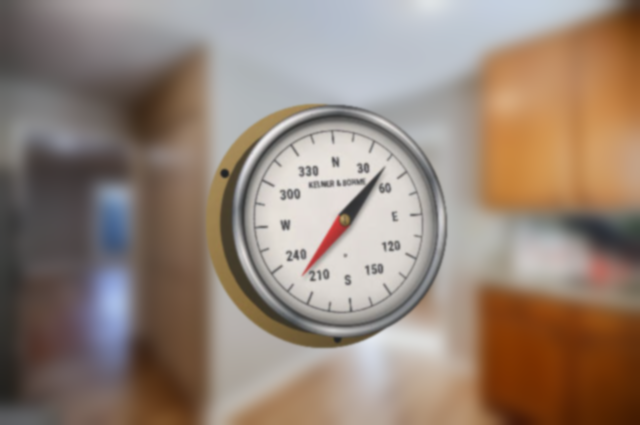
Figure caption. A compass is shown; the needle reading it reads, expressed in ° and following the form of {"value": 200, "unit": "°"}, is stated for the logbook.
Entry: {"value": 225, "unit": "°"}
